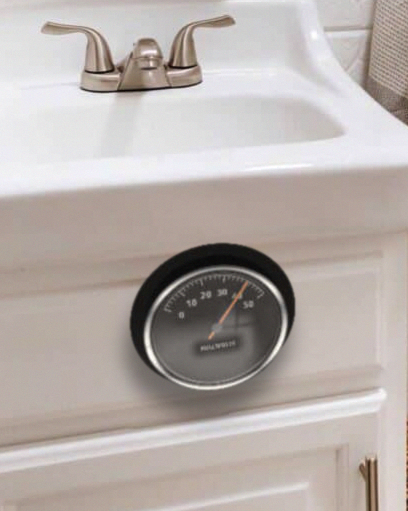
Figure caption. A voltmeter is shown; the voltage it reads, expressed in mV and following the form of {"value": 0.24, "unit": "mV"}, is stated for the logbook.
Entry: {"value": 40, "unit": "mV"}
